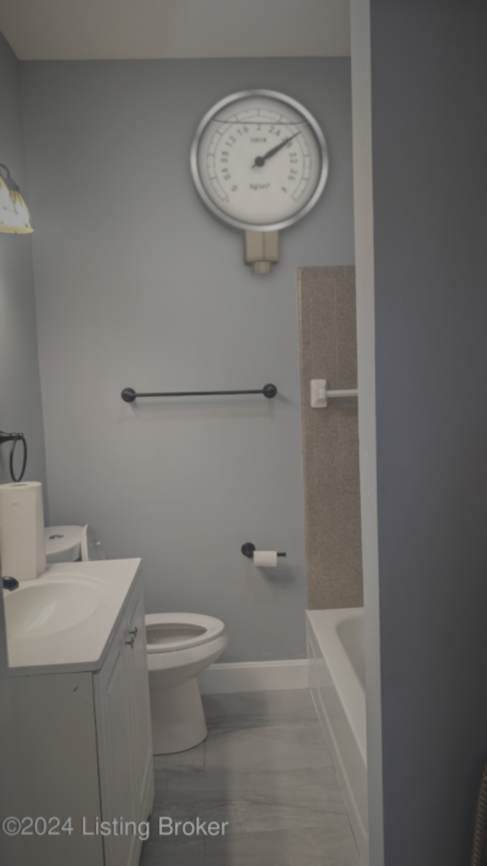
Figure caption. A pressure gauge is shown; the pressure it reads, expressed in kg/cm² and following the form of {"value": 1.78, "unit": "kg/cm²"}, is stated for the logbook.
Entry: {"value": 2.8, "unit": "kg/cm²"}
